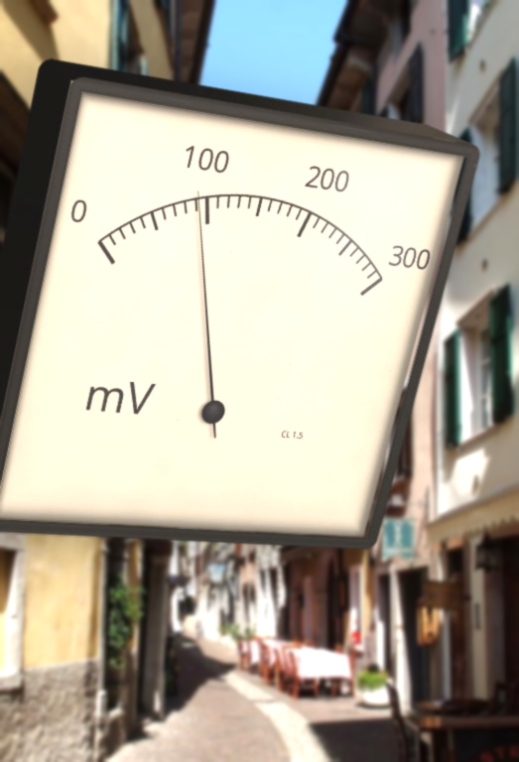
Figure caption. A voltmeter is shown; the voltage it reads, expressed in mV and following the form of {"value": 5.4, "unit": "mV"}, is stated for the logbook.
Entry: {"value": 90, "unit": "mV"}
